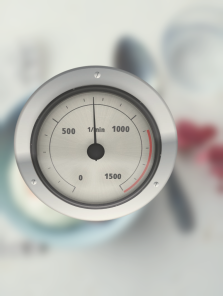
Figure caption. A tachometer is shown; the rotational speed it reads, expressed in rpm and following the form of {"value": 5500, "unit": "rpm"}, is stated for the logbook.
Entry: {"value": 750, "unit": "rpm"}
